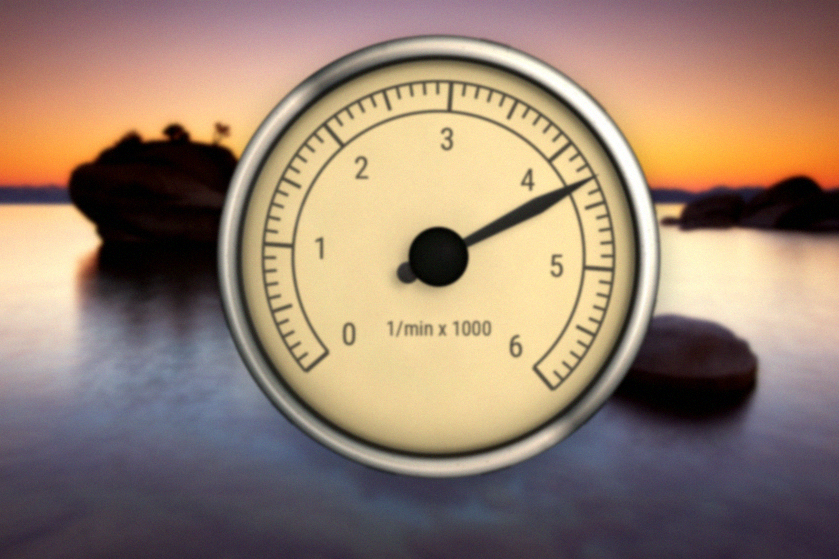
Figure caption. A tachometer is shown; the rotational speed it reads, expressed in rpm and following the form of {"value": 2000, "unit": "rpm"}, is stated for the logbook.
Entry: {"value": 4300, "unit": "rpm"}
